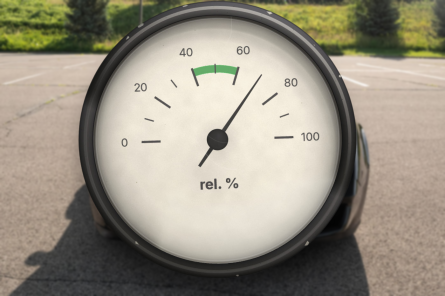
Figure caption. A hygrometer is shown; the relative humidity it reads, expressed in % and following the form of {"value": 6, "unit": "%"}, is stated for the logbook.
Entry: {"value": 70, "unit": "%"}
